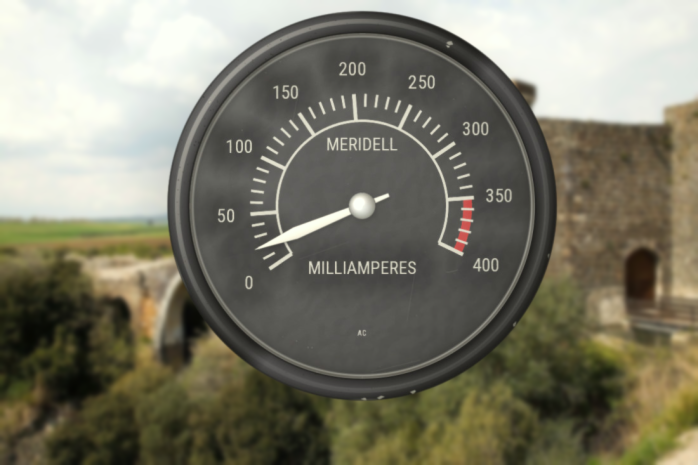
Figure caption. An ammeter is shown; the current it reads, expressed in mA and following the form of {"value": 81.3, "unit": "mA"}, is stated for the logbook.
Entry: {"value": 20, "unit": "mA"}
